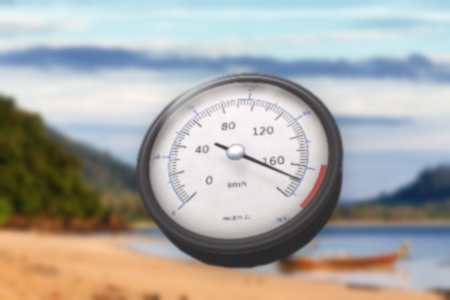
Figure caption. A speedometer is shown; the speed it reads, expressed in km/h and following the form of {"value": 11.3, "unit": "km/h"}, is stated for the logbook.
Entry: {"value": 170, "unit": "km/h"}
